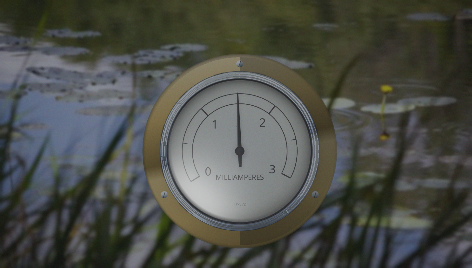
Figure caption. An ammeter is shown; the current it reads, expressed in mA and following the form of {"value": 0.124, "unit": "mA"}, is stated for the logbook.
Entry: {"value": 1.5, "unit": "mA"}
